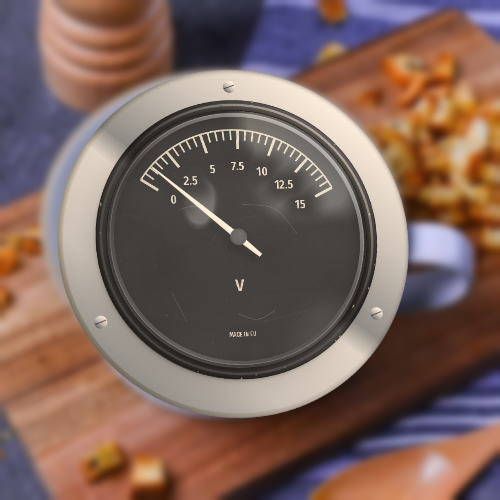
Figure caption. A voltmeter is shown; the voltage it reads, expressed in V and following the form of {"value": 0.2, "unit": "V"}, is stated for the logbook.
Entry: {"value": 1, "unit": "V"}
